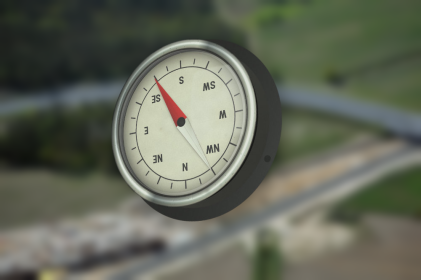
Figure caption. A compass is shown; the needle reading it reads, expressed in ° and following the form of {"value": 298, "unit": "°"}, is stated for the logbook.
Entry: {"value": 150, "unit": "°"}
